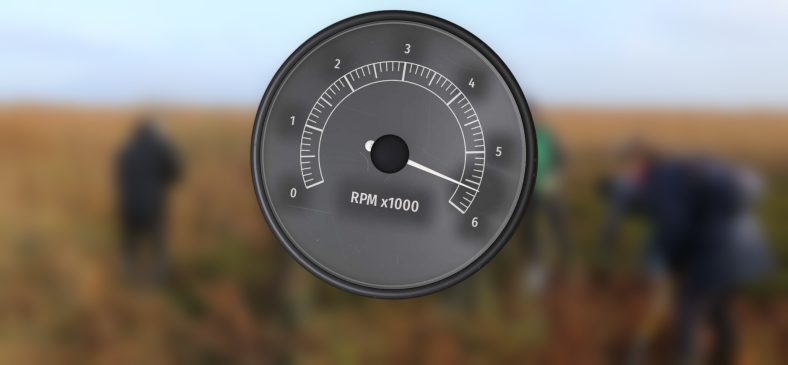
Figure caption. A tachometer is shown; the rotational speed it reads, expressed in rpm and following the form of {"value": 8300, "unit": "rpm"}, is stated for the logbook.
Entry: {"value": 5600, "unit": "rpm"}
